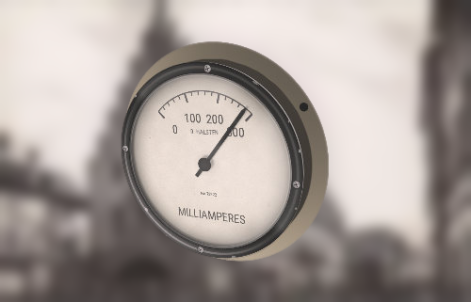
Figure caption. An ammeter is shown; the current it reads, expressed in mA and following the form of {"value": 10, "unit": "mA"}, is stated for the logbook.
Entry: {"value": 280, "unit": "mA"}
